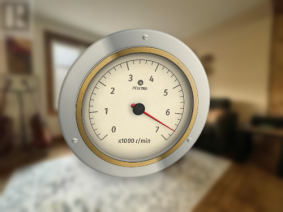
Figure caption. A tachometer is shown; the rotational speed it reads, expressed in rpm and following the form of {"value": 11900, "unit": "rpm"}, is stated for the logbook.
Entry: {"value": 6600, "unit": "rpm"}
